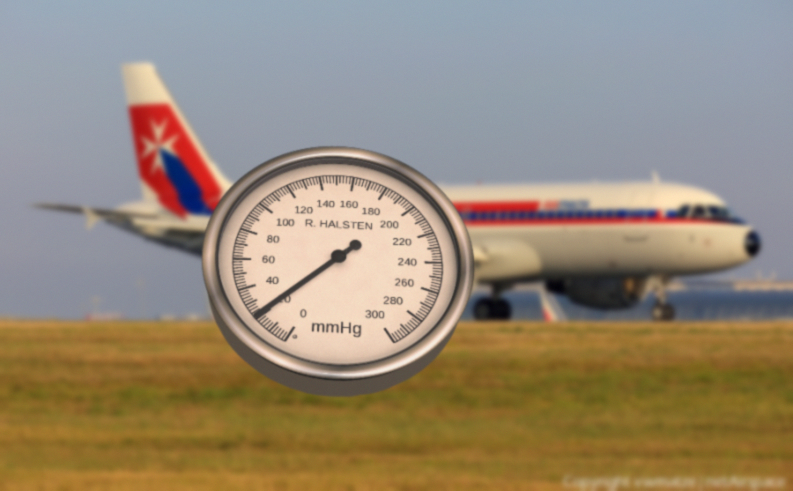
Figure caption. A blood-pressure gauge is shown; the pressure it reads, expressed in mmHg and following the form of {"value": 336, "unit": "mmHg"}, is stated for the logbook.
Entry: {"value": 20, "unit": "mmHg"}
